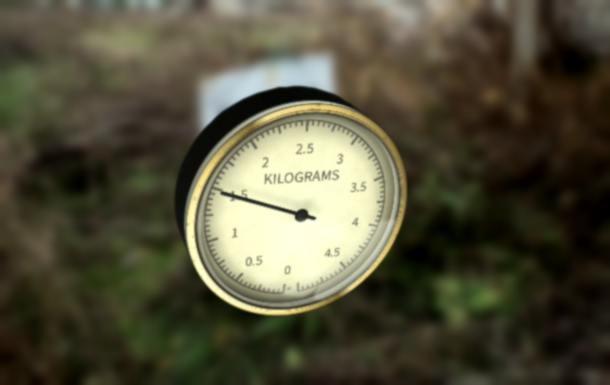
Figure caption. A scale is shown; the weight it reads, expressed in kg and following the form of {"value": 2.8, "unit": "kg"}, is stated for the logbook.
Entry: {"value": 1.5, "unit": "kg"}
